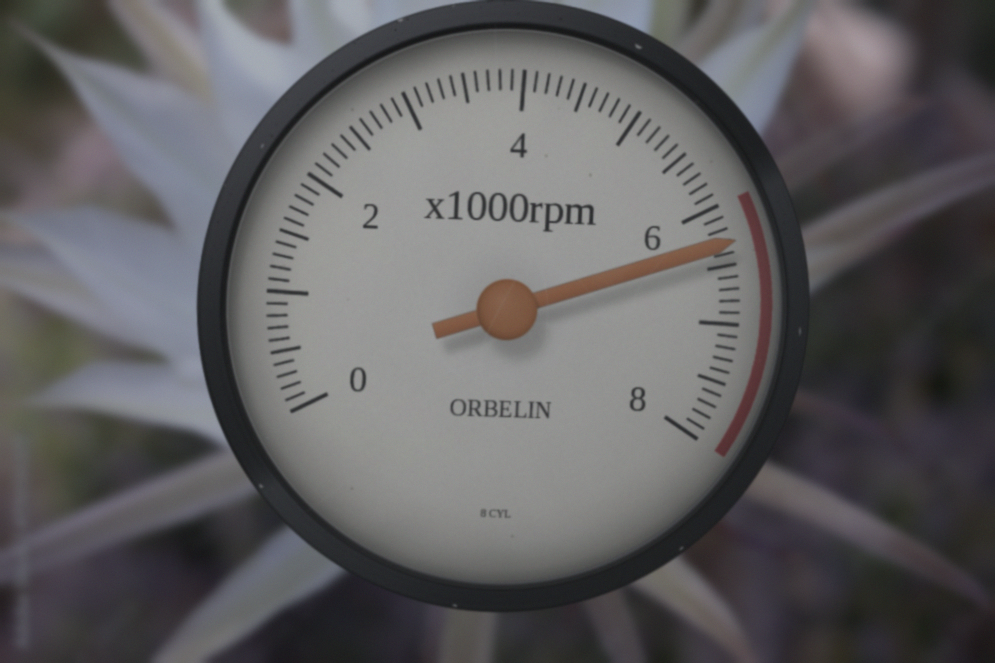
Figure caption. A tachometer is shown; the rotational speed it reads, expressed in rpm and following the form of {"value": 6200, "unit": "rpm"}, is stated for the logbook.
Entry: {"value": 6300, "unit": "rpm"}
